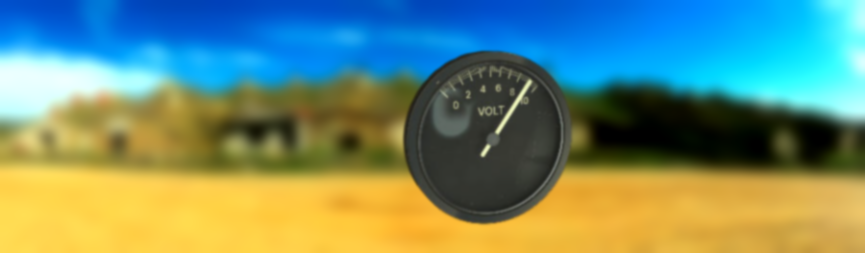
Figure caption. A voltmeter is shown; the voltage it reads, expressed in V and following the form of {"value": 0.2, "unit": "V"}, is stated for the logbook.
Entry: {"value": 9, "unit": "V"}
